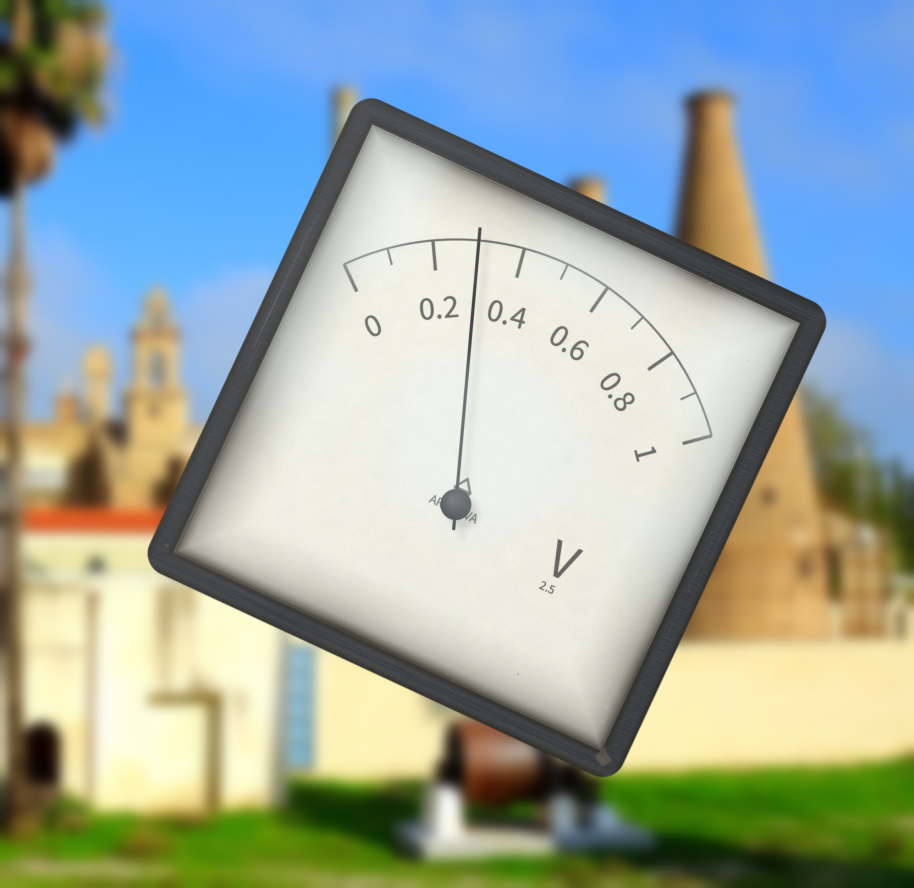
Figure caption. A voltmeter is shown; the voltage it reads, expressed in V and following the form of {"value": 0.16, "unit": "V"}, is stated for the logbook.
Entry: {"value": 0.3, "unit": "V"}
